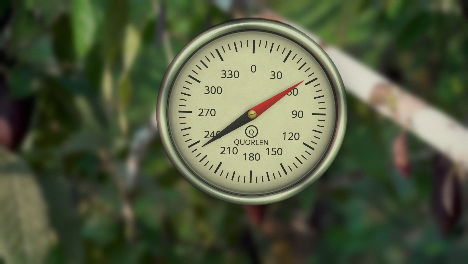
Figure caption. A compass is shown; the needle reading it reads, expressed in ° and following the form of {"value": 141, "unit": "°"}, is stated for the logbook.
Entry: {"value": 55, "unit": "°"}
